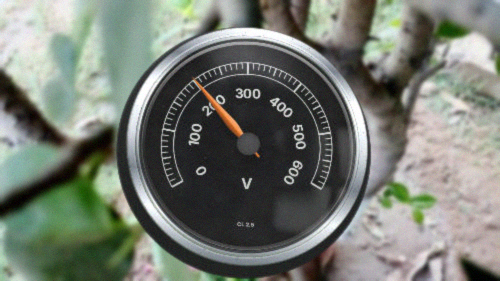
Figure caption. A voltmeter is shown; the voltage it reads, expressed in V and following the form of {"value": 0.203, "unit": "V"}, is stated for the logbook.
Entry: {"value": 200, "unit": "V"}
